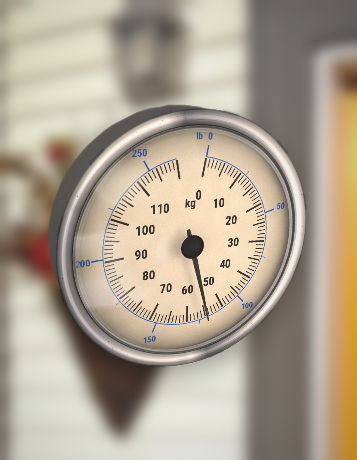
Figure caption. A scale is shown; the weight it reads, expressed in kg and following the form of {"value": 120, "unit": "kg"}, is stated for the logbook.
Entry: {"value": 55, "unit": "kg"}
